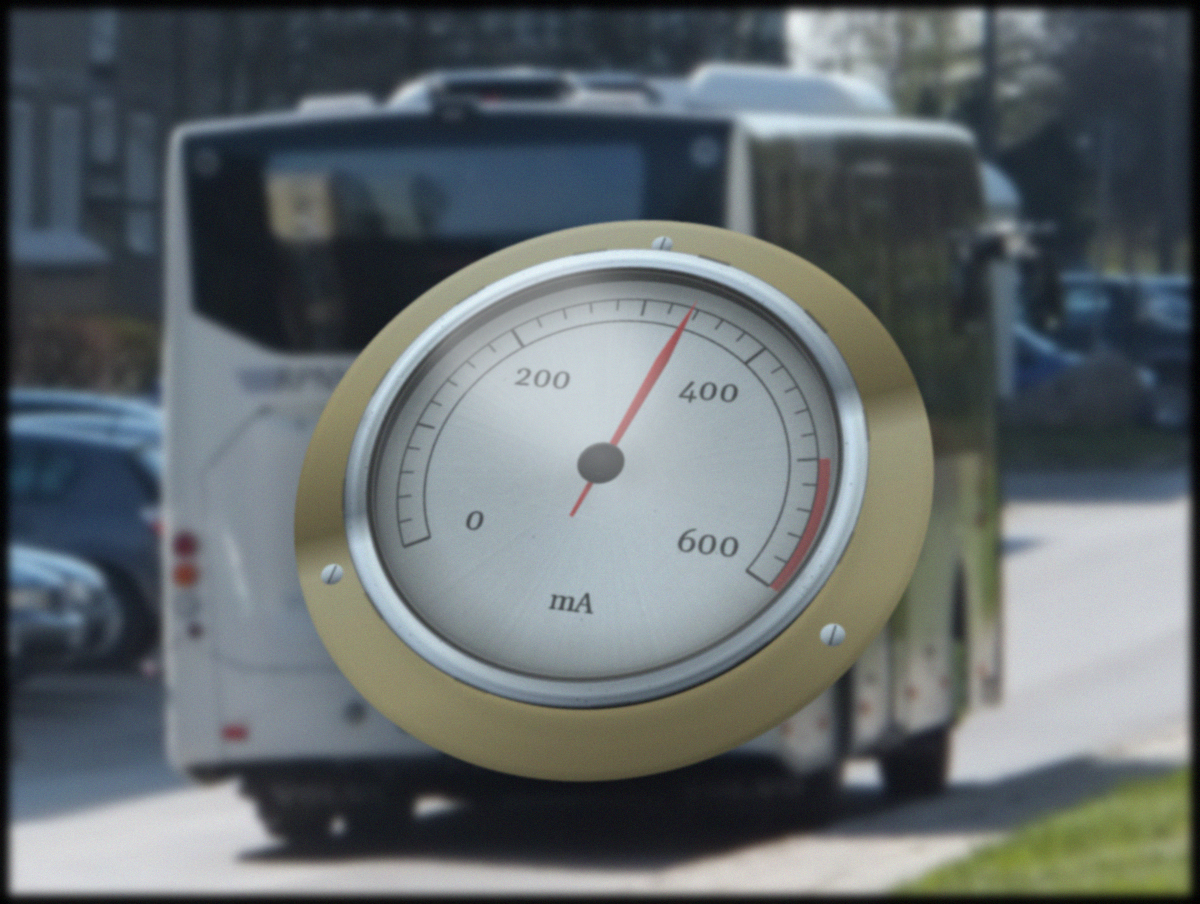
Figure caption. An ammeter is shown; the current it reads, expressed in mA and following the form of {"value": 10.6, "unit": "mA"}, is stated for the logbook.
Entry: {"value": 340, "unit": "mA"}
